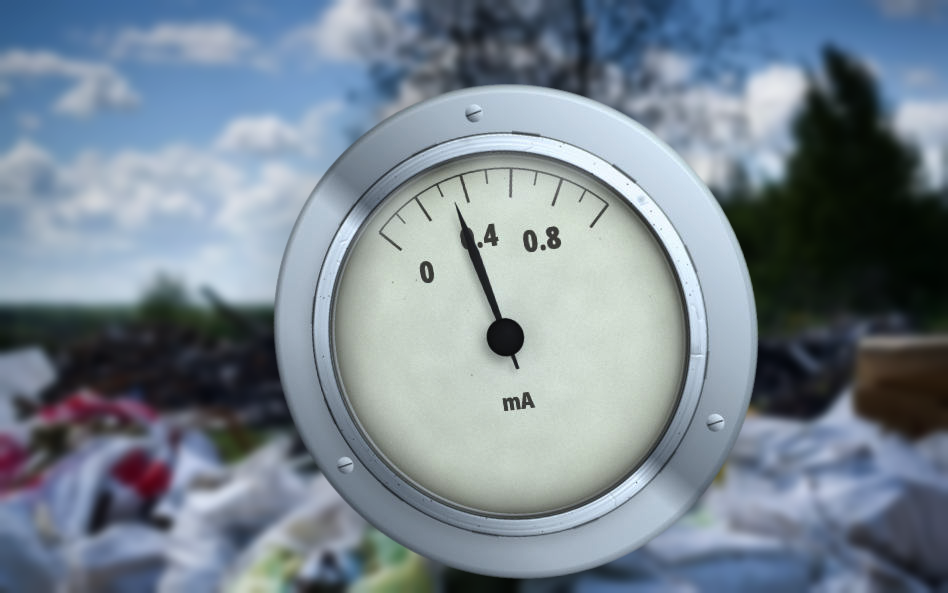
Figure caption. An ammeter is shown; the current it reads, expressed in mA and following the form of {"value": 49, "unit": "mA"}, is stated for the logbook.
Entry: {"value": 0.35, "unit": "mA"}
